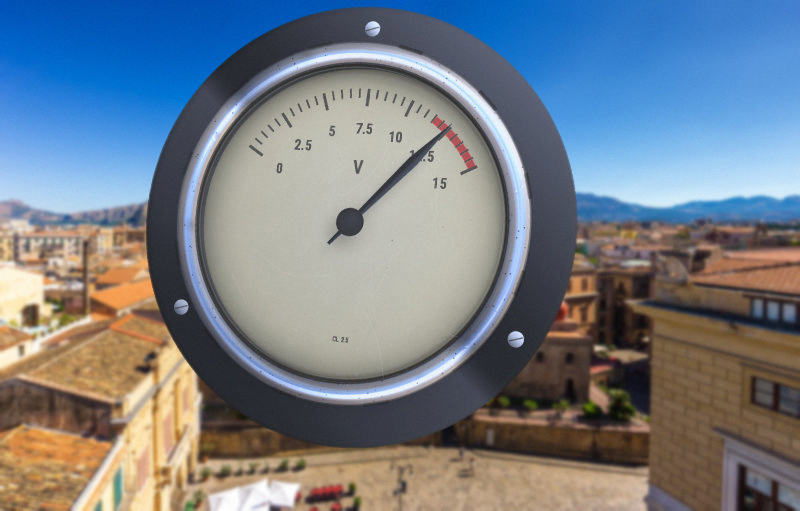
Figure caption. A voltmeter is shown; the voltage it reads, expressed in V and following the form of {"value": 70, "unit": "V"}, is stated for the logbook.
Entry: {"value": 12.5, "unit": "V"}
